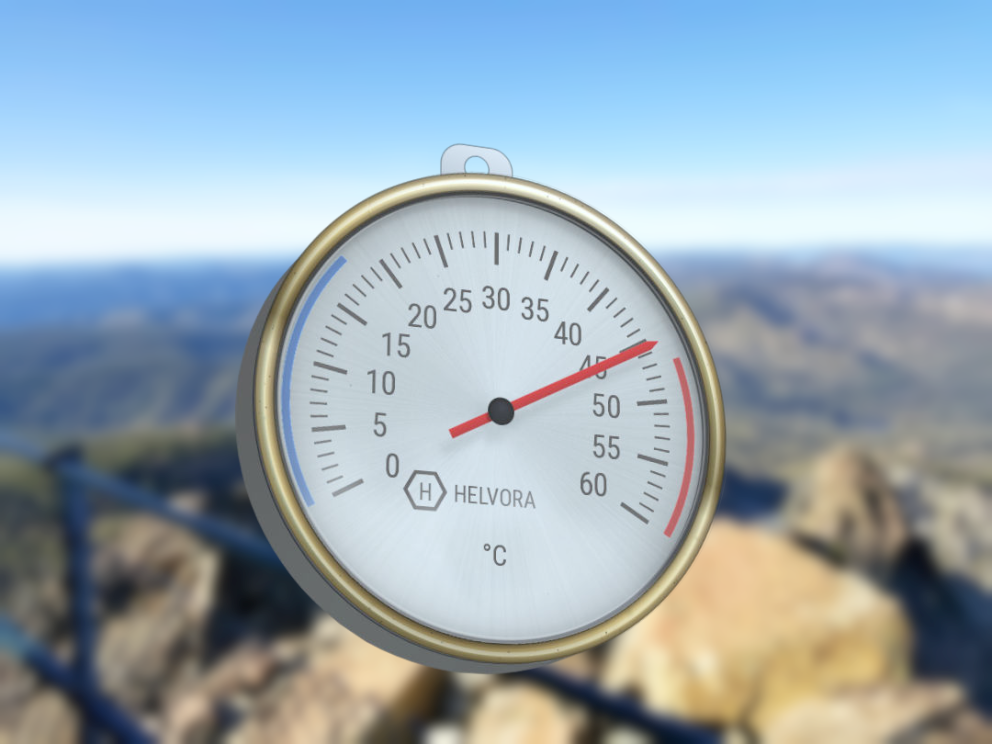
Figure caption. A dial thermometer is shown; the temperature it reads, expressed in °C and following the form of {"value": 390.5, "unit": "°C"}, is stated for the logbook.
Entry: {"value": 45.5, "unit": "°C"}
